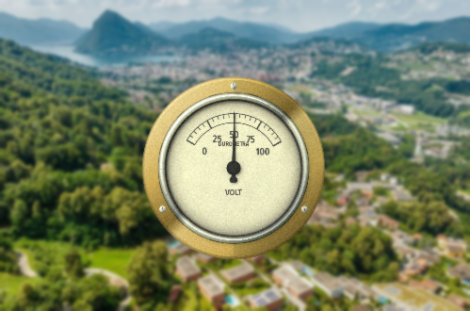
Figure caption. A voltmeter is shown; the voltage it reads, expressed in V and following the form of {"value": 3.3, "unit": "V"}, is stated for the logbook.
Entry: {"value": 50, "unit": "V"}
